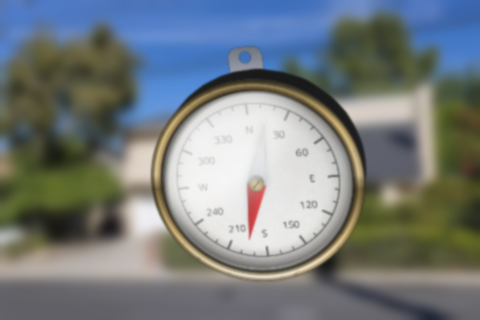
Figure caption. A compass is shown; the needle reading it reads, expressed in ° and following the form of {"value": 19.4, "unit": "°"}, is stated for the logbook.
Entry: {"value": 195, "unit": "°"}
